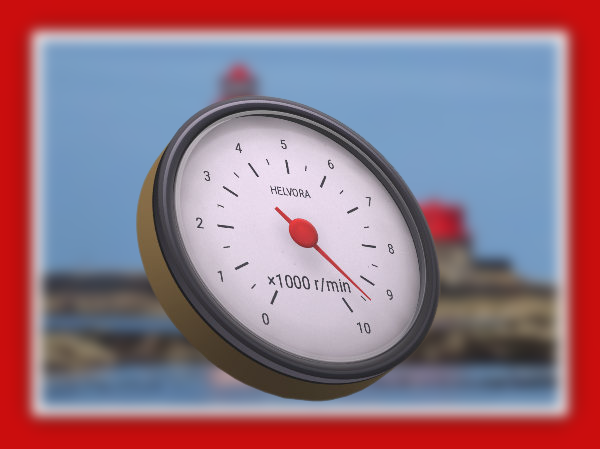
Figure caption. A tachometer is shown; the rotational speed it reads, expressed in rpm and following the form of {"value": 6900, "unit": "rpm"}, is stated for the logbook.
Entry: {"value": 9500, "unit": "rpm"}
